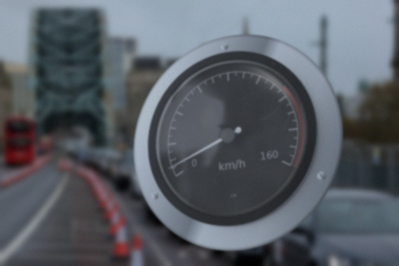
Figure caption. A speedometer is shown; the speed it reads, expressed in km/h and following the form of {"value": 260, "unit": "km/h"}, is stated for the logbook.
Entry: {"value": 5, "unit": "km/h"}
